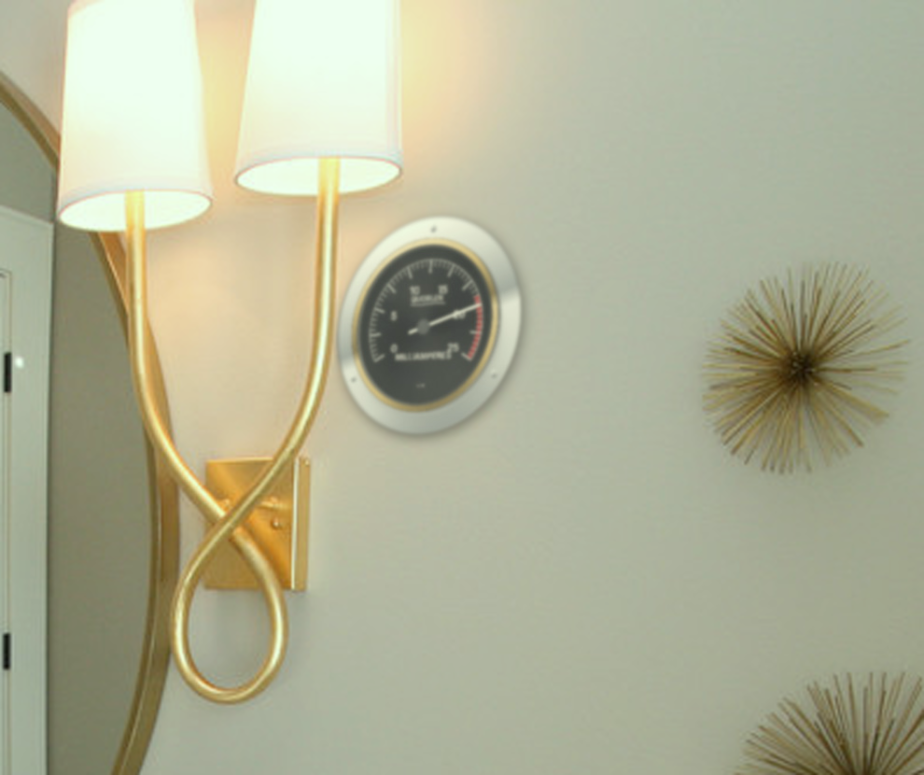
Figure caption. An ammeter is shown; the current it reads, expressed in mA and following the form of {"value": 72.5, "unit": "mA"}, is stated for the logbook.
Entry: {"value": 20, "unit": "mA"}
